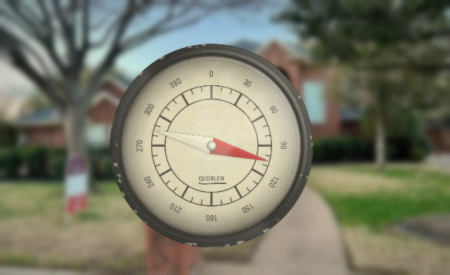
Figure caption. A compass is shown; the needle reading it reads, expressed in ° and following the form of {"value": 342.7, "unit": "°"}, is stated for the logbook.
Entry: {"value": 105, "unit": "°"}
